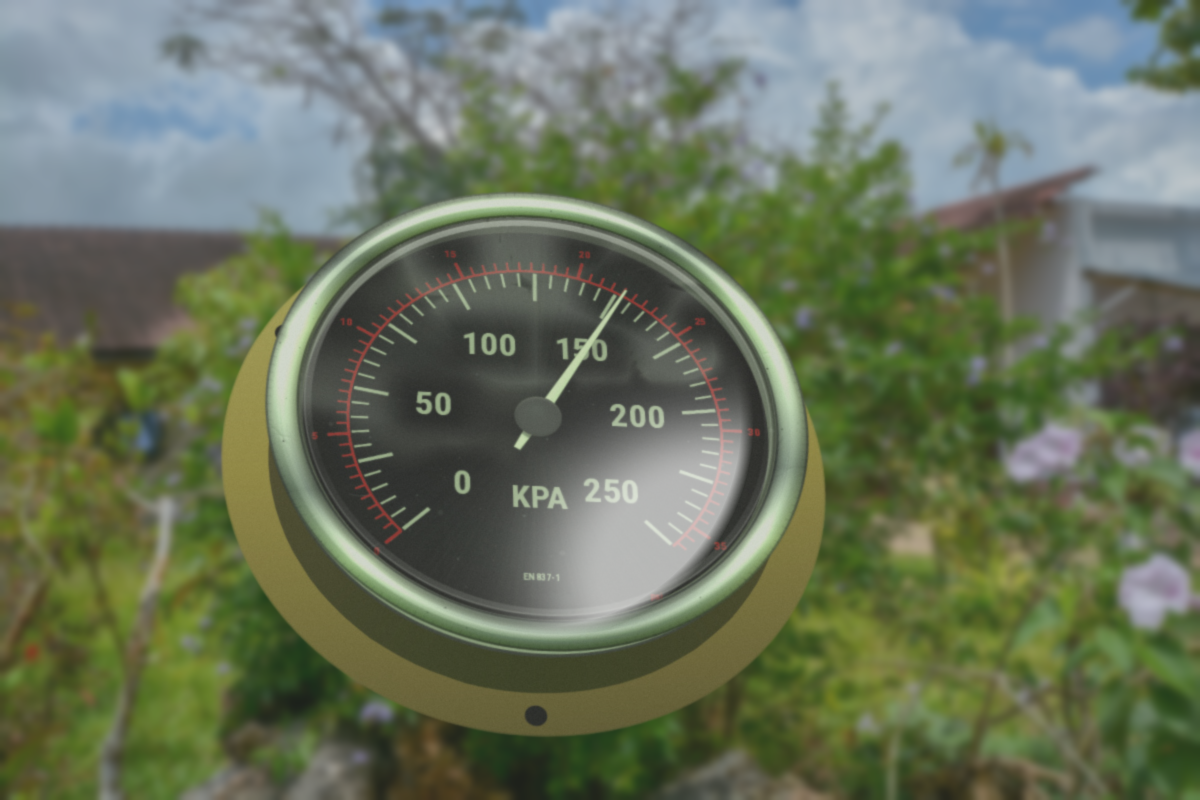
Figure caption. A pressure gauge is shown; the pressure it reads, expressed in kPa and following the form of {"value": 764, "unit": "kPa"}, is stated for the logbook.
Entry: {"value": 152.5, "unit": "kPa"}
